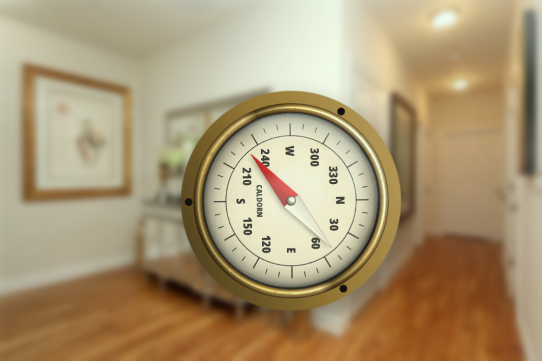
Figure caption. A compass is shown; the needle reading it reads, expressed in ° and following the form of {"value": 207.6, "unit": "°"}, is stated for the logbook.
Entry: {"value": 230, "unit": "°"}
